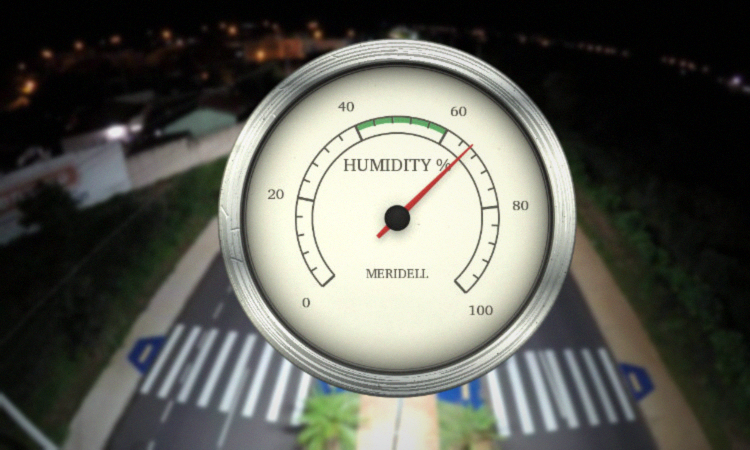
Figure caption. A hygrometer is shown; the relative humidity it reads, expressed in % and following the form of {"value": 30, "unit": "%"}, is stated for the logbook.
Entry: {"value": 66, "unit": "%"}
